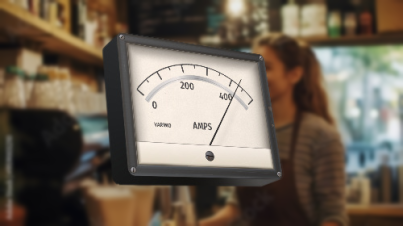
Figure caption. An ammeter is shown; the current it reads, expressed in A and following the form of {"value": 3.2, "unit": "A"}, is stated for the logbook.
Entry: {"value": 425, "unit": "A"}
